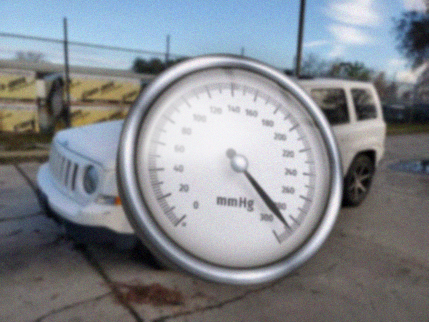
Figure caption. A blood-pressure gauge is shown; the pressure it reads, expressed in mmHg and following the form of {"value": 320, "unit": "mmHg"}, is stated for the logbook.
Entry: {"value": 290, "unit": "mmHg"}
